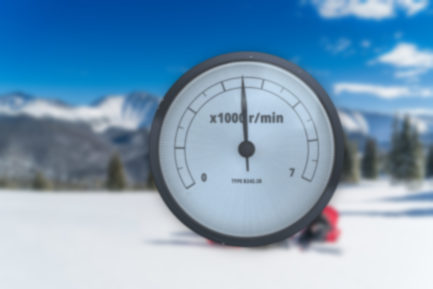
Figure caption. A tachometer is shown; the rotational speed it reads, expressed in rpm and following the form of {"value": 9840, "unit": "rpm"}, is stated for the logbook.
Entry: {"value": 3500, "unit": "rpm"}
